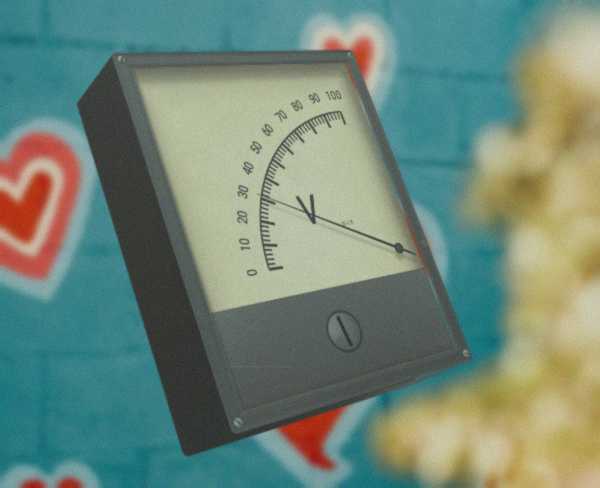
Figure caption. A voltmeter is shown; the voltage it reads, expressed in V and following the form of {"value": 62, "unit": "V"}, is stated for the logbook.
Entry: {"value": 30, "unit": "V"}
